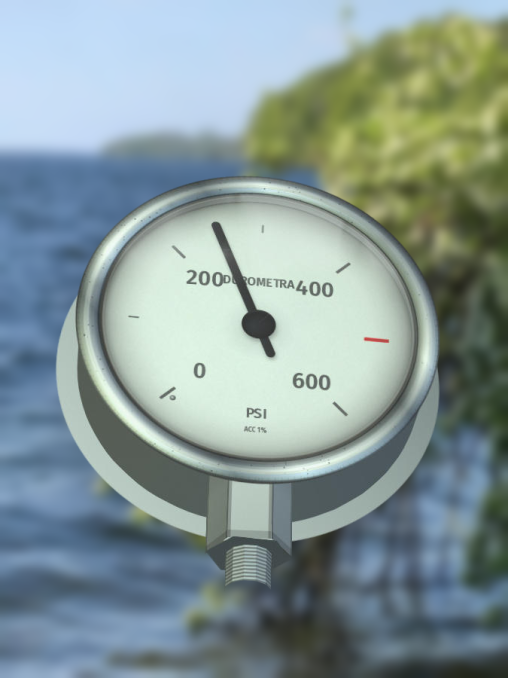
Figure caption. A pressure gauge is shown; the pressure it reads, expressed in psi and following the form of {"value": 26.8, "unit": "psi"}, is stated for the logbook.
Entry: {"value": 250, "unit": "psi"}
